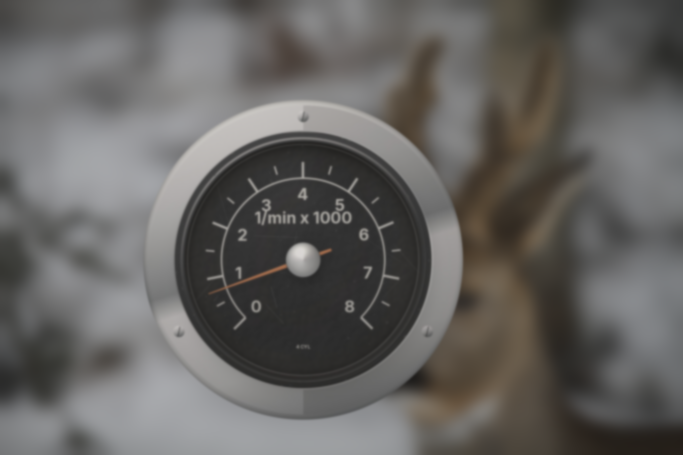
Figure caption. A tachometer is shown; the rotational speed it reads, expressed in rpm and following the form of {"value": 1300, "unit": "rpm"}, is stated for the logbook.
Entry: {"value": 750, "unit": "rpm"}
